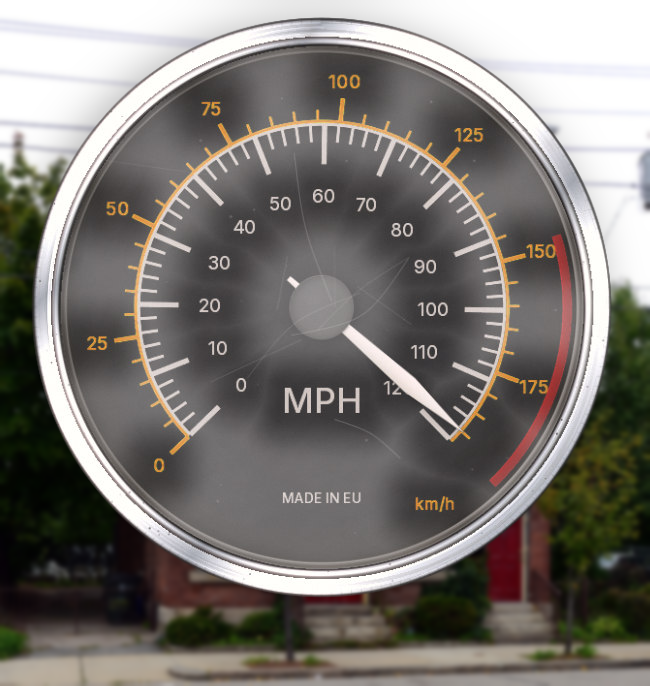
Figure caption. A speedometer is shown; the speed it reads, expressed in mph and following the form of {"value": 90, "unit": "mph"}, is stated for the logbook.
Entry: {"value": 118, "unit": "mph"}
